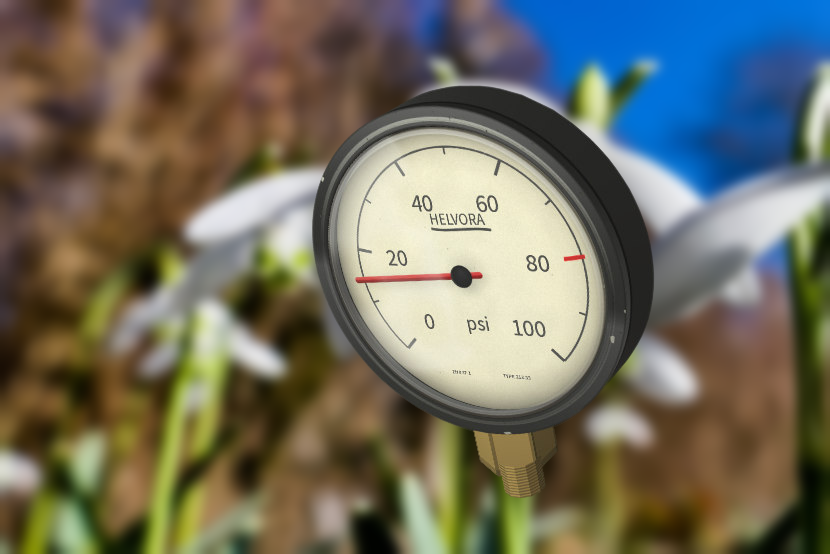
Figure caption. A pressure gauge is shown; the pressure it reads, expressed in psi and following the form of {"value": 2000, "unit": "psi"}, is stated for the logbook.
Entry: {"value": 15, "unit": "psi"}
